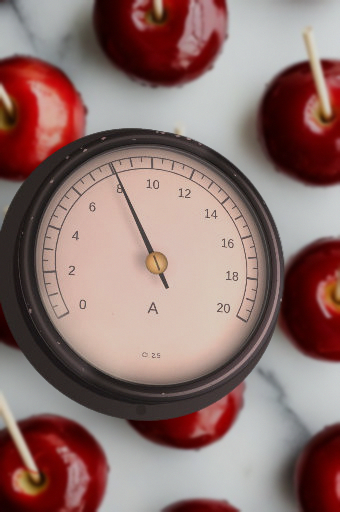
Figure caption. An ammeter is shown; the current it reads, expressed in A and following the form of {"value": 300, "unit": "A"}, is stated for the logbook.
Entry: {"value": 8, "unit": "A"}
